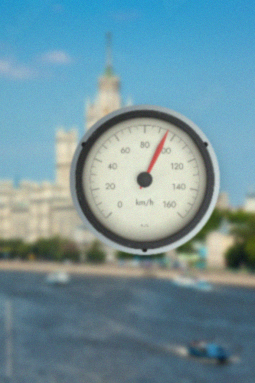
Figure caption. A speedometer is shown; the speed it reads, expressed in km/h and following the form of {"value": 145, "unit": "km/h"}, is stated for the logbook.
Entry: {"value": 95, "unit": "km/h"}
